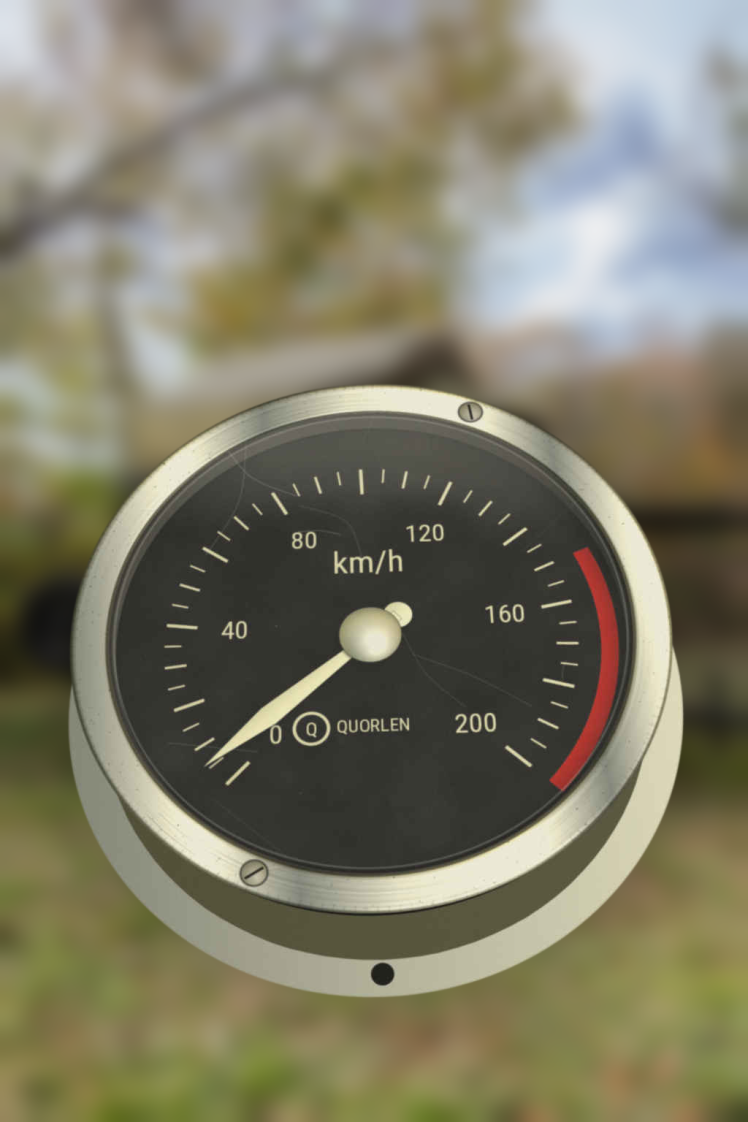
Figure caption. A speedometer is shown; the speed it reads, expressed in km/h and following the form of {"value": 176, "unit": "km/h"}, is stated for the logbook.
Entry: {"value": 5, "unit": "km/h"}
